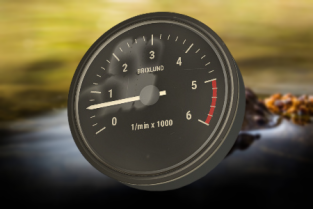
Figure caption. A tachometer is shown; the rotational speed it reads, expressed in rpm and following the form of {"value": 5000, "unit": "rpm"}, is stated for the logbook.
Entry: {"value": 600, "unit": "rpm"}
